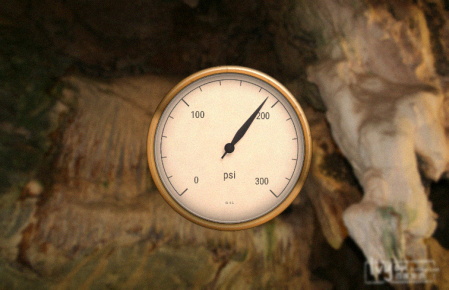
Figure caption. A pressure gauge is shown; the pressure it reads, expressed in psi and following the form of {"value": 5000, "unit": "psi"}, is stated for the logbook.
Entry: {"value": 190, "unit": "psi"}
